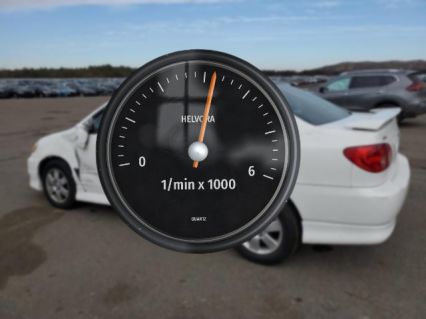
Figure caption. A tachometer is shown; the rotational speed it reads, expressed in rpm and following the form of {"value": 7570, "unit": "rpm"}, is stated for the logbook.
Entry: {"value": 3200, "unit": "rpm"}
